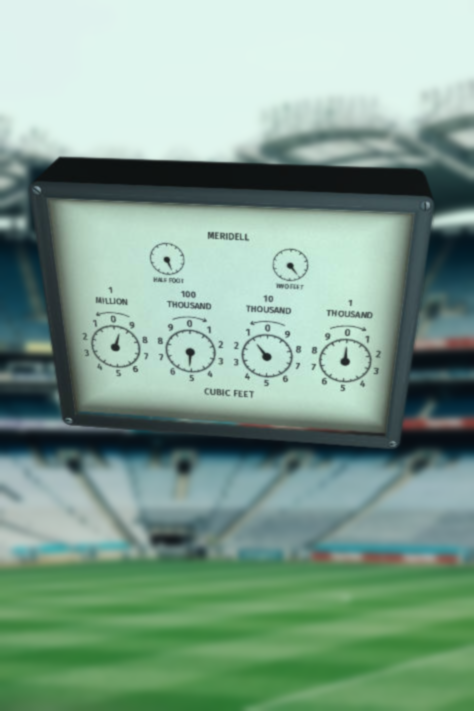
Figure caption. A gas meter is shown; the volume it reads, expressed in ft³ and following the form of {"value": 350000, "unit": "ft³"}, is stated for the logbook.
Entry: {"value": 951000, "unit": "ft³"}
